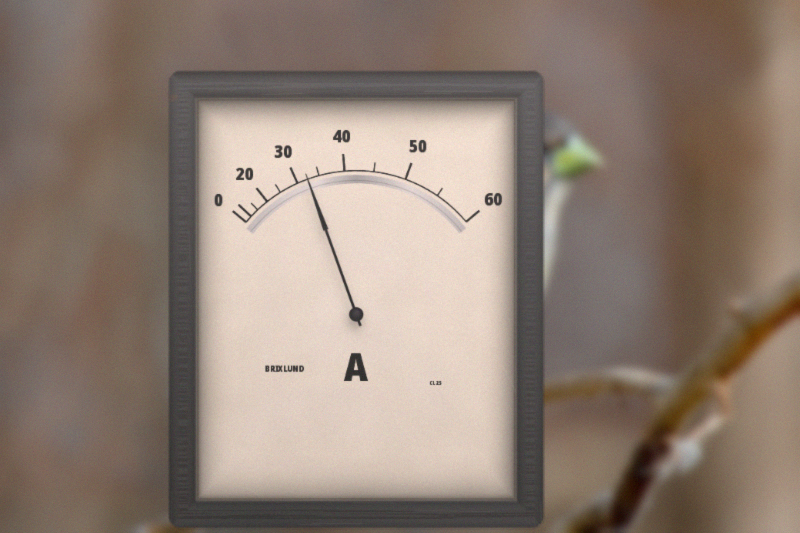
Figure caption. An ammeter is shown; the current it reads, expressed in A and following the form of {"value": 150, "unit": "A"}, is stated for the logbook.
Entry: {"value": 32.5, "unit": "A"}
